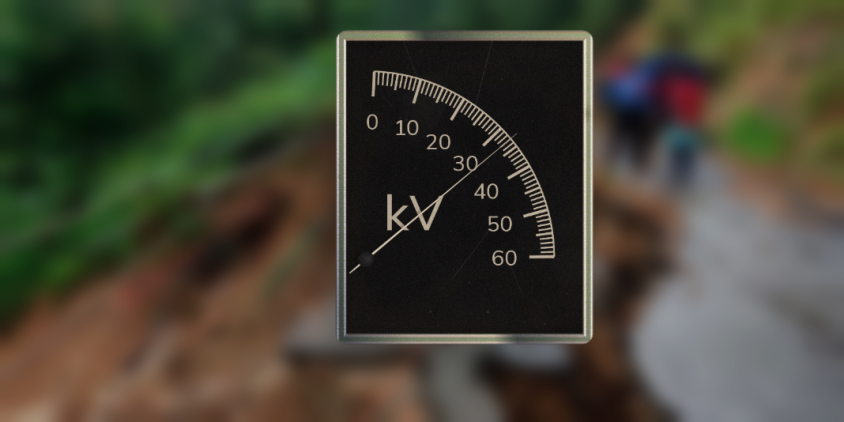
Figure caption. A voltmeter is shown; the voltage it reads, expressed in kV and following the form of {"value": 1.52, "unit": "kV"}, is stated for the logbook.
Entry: {"value": 33, "unit": "kV"}
